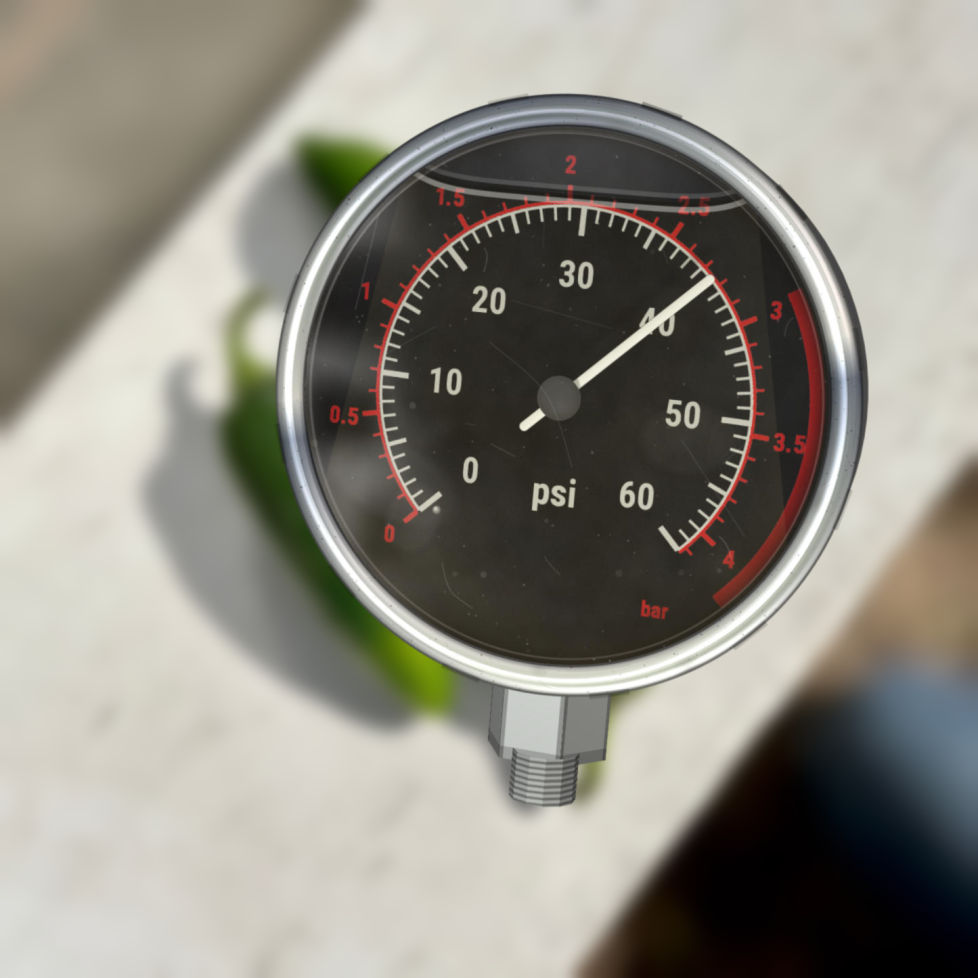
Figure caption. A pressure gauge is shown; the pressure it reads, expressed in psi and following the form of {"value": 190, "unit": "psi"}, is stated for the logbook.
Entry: {"value": 40, "unit": "psi"}
